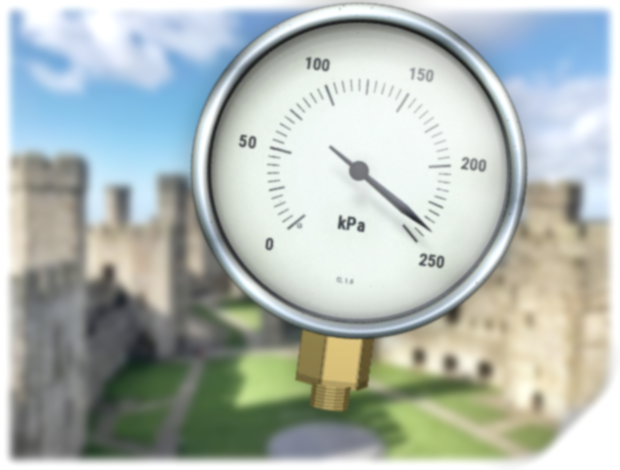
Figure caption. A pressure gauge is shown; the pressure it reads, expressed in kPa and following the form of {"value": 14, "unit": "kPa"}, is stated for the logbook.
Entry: {"value": 240, "unit": "kPa"}
